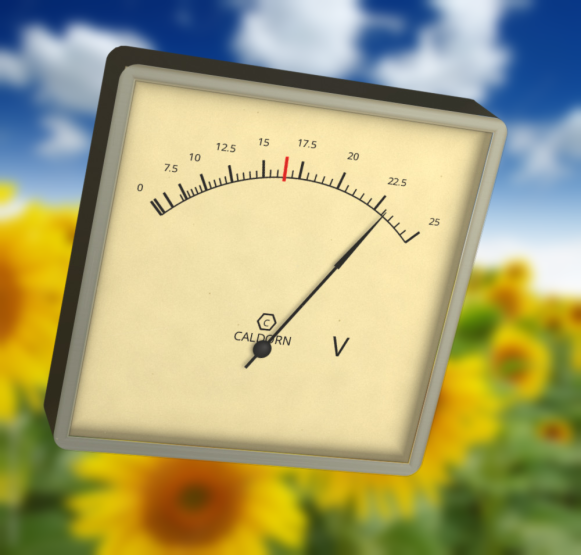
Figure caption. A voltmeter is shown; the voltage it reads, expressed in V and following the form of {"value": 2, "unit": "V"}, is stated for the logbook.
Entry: {"value": 23, "unit": "V"}
